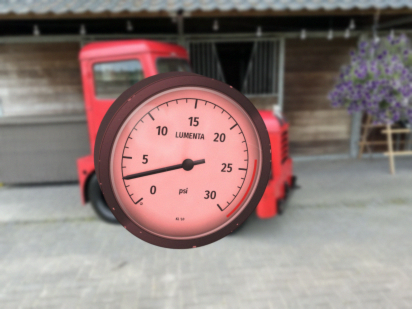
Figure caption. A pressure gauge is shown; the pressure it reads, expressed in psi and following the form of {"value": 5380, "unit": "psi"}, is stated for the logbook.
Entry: {"value": 3, "unit": "psi"}
